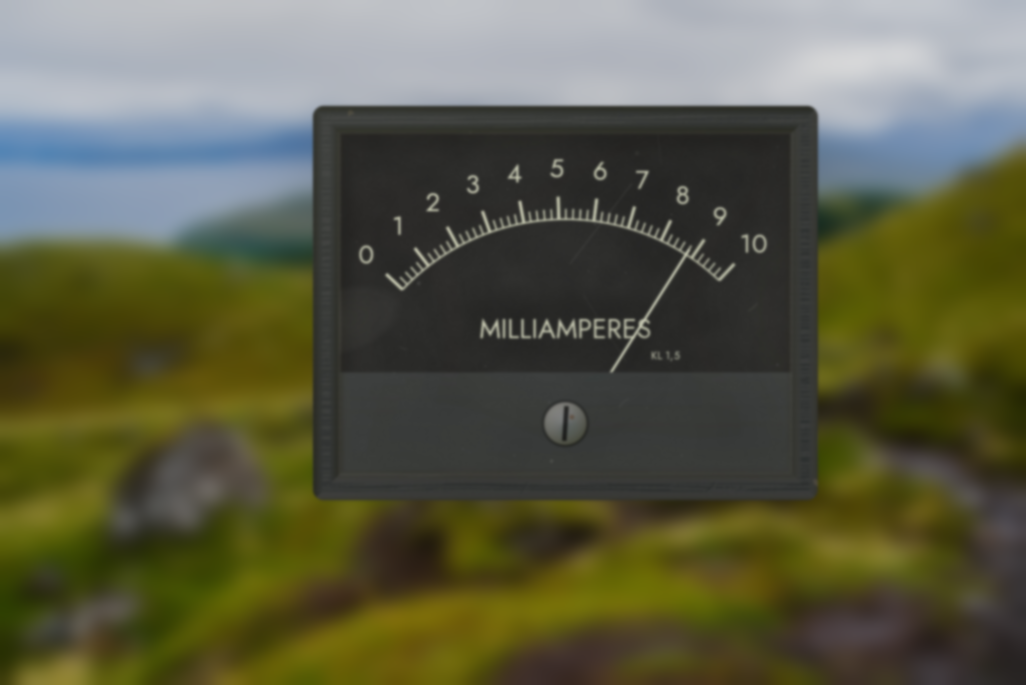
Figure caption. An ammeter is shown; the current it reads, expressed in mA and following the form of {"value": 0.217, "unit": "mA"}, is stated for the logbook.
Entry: {"value": 8.8, "unit": "mA"}
